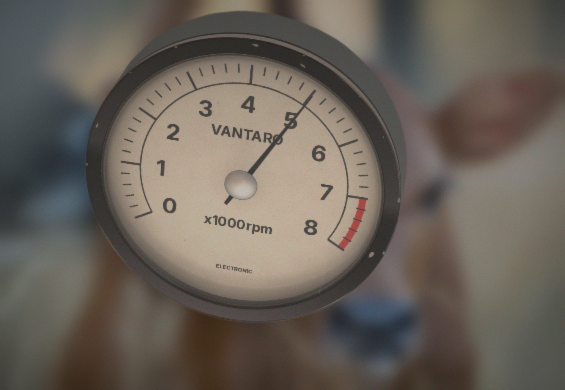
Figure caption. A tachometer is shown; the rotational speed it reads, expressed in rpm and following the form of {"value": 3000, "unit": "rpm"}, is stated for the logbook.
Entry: {"value": 5000, "unit": "rpm"}
